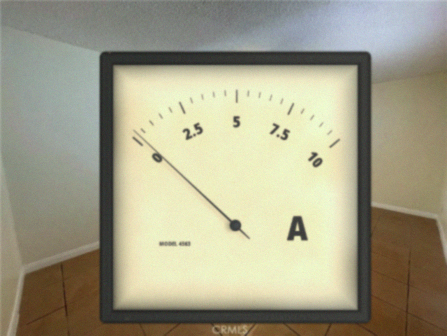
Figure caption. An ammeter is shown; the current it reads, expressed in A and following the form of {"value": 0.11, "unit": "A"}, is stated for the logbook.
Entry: {"value": 0.25, "unit": "A"}
